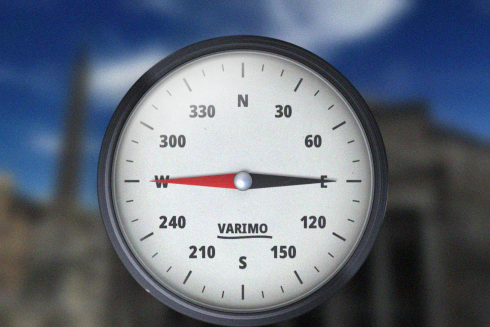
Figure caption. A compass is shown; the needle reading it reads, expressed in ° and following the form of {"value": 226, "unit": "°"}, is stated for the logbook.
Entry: {"value": 270, "unit": "°"}
